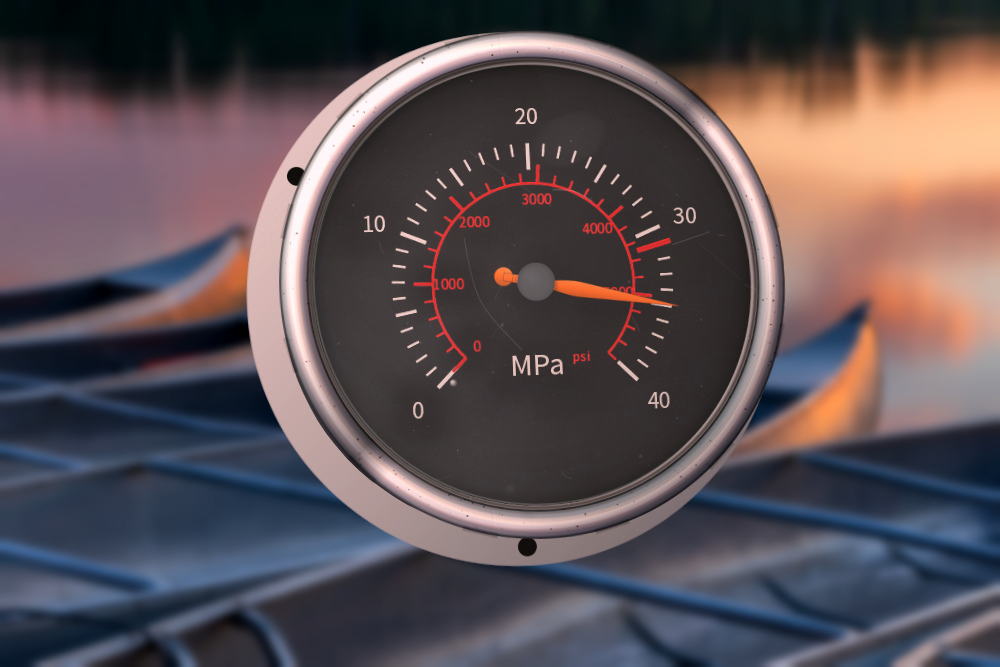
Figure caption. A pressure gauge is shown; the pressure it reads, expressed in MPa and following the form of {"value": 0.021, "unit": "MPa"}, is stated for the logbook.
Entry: {"value": 35, "unit": "MPa"}
